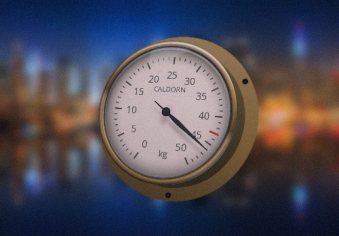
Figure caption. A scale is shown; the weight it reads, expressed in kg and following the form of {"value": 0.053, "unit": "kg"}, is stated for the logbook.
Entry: {"value": 46, "unit": "kg"}
